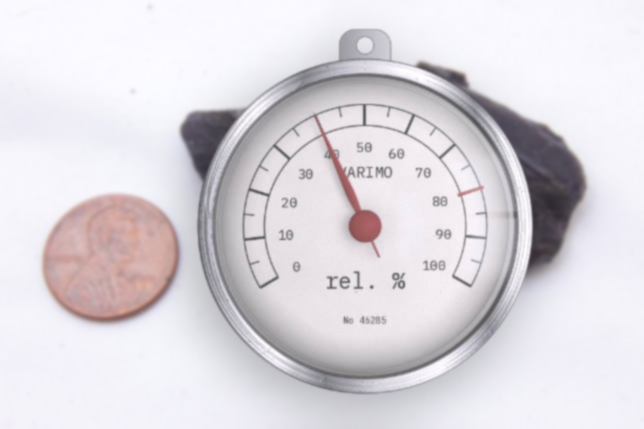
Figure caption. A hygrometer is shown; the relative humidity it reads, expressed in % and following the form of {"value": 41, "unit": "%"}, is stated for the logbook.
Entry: {"value": 40, "unit": "%"}
